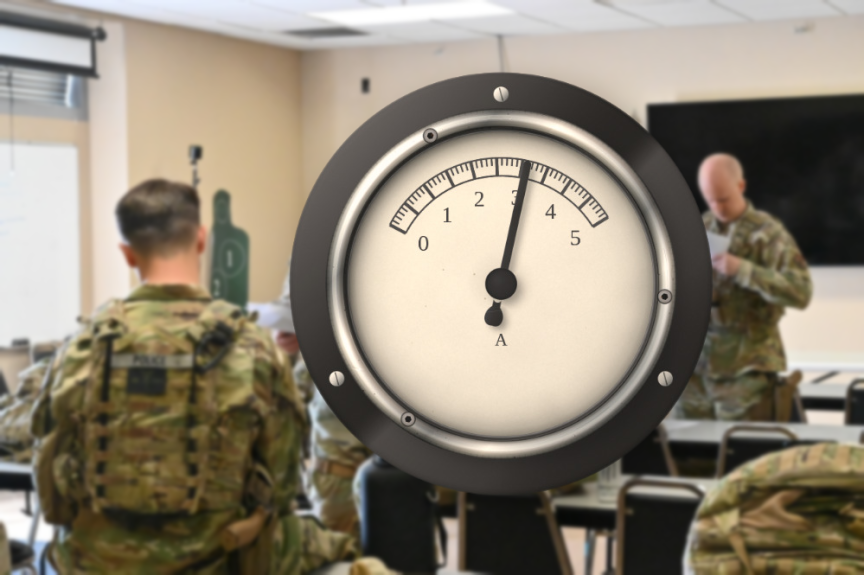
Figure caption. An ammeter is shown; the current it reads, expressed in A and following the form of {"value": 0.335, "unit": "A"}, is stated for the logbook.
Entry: {"value": 3.1, "unit": "A"}
